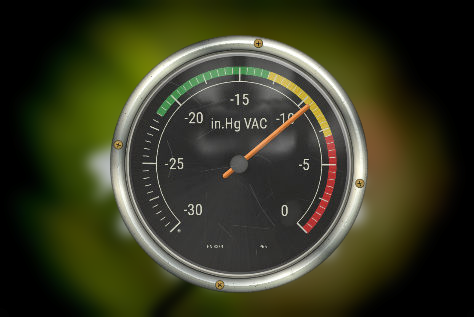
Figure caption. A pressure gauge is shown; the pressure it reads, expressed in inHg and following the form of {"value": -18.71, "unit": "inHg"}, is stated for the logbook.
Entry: {"value": -9.5, "unit": "inHg"}
